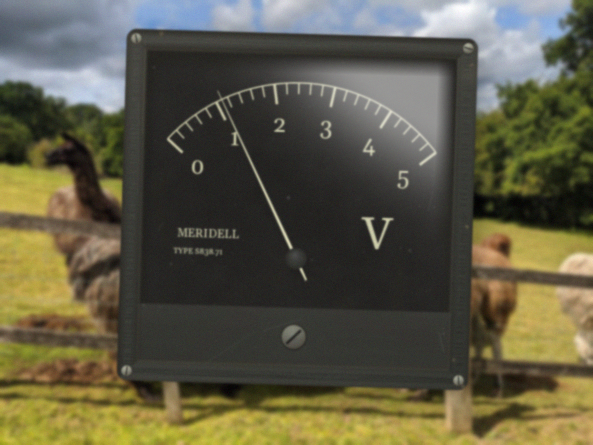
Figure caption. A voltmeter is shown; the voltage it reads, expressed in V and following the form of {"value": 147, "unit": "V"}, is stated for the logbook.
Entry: {"value": 1.1, "unit": "V"}
